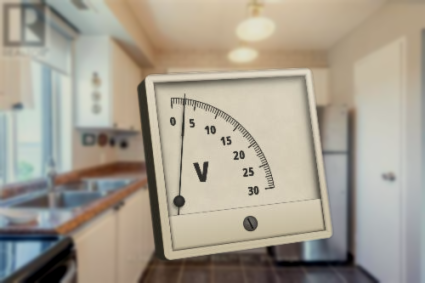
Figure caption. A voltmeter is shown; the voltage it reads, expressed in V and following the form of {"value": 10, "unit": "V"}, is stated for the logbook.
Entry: {"value": 2.5, "unit": "V"}
